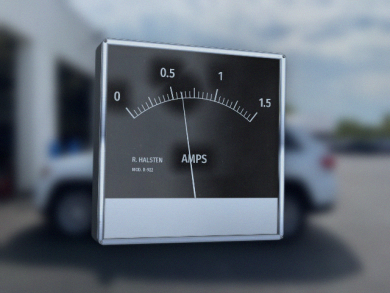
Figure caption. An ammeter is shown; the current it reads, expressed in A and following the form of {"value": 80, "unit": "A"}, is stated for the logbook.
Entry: {"value": 0.6, "unit": "A"}
